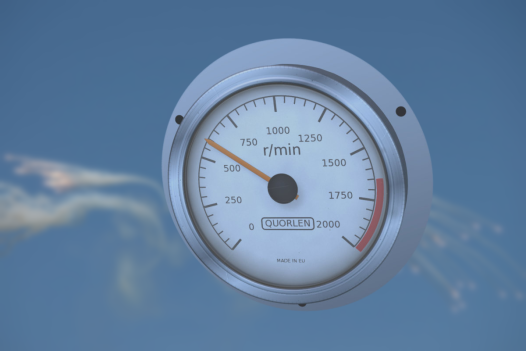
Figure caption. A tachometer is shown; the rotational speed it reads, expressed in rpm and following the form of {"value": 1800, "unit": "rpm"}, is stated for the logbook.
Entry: {"value": 600, "unit": "rpm"}
